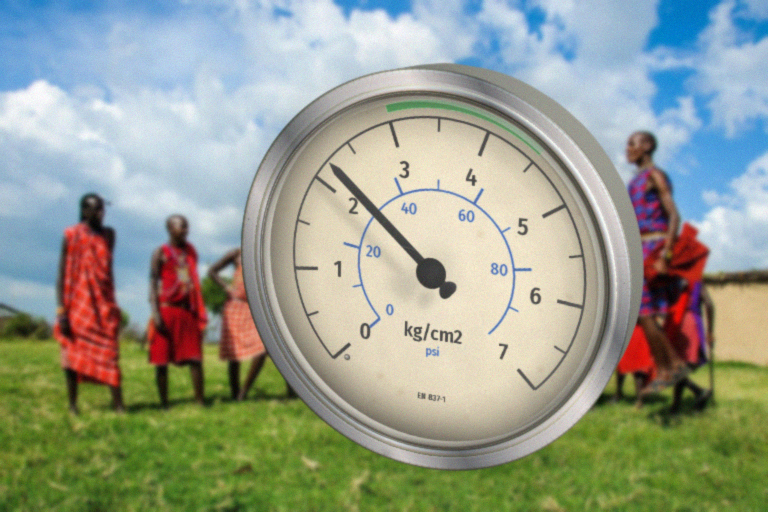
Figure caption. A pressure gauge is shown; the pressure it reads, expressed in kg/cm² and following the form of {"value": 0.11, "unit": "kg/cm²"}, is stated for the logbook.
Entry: {"value": 2.25, "unit": "kg/cm²"}
